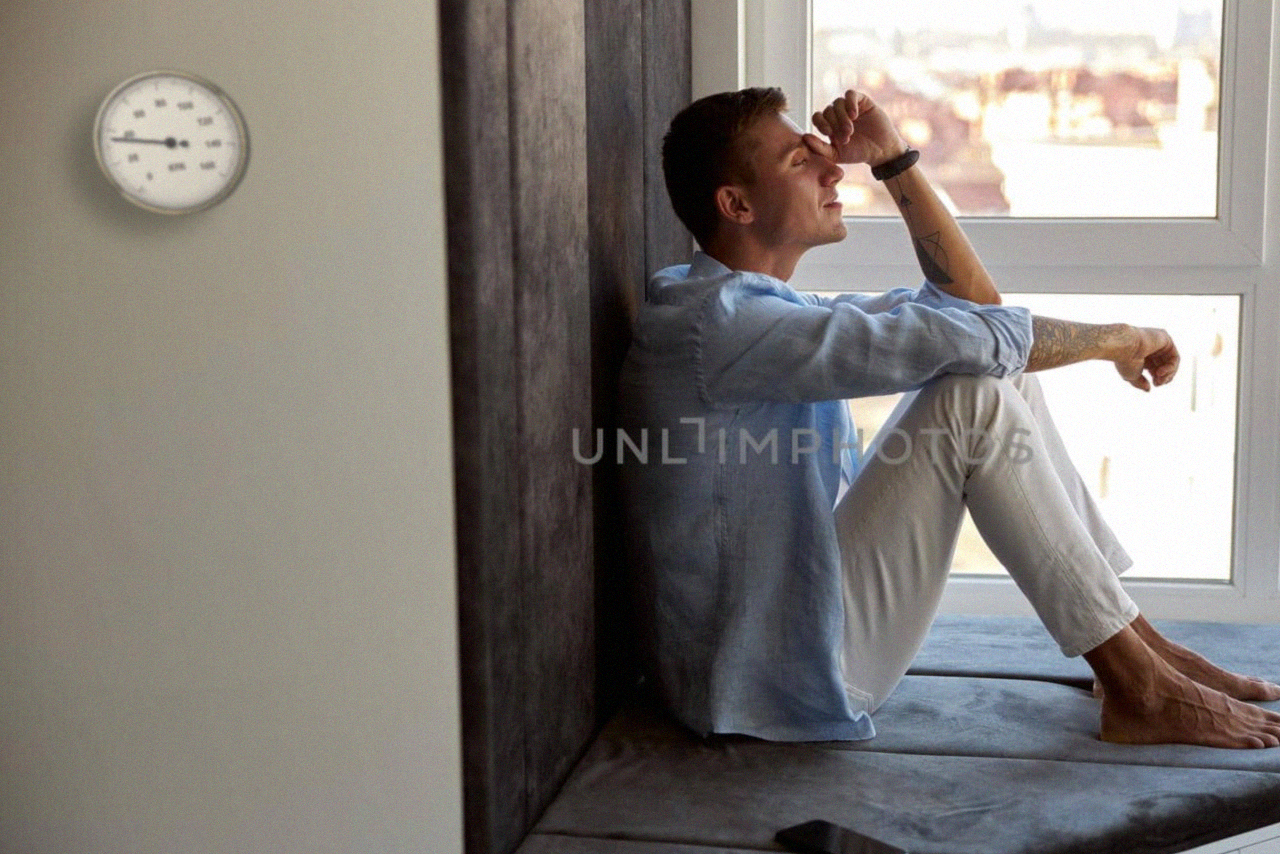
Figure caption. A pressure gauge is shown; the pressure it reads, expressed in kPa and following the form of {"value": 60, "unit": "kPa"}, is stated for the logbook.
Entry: {"value": 35, "unit": "kPa"}
